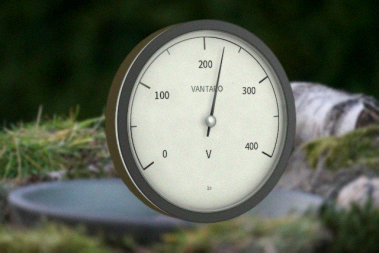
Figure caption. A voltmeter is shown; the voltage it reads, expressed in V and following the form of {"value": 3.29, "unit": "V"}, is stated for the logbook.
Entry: {"value": 225, "unit": "V"}
